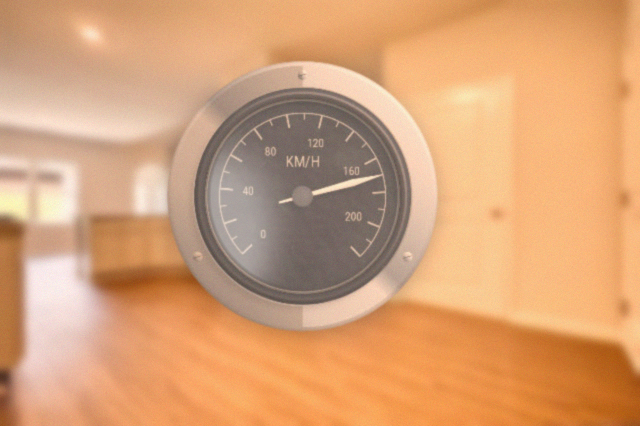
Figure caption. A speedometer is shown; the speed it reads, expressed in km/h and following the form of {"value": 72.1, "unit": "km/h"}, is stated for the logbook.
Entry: {"value": 170, "unit": "km/h"}
